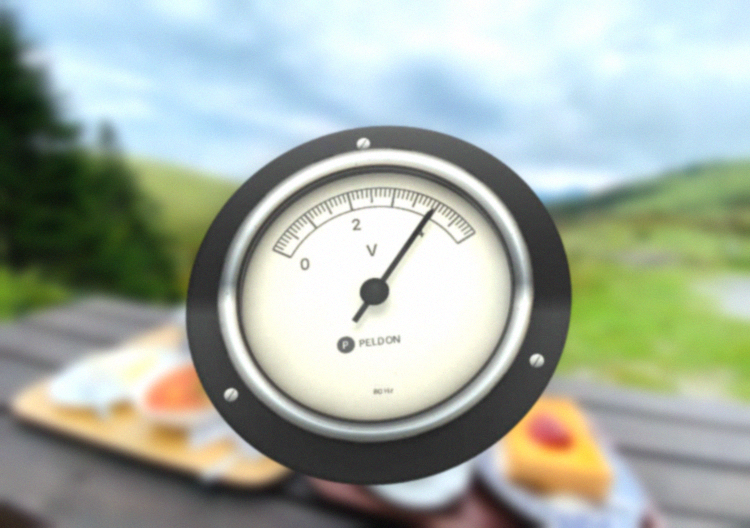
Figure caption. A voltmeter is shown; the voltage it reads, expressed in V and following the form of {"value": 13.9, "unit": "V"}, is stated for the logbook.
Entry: {"value": 4, "unit": "V"}
